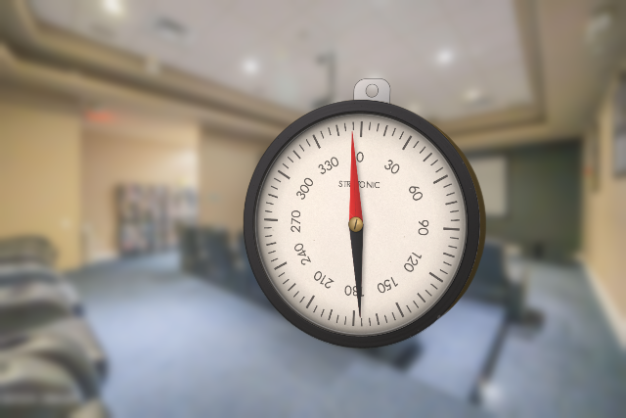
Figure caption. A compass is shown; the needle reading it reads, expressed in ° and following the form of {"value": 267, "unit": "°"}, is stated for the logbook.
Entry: {"value": 355, "unit": "°"}
